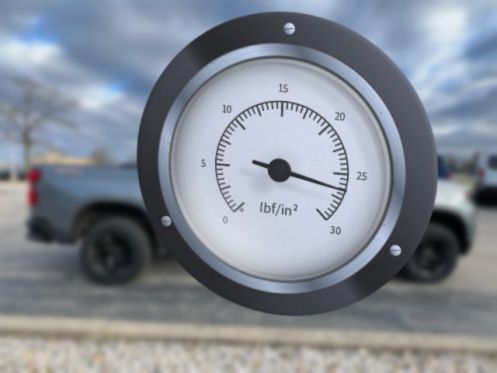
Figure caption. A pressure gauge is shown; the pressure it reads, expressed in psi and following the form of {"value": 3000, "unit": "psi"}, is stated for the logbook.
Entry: {"value": 26.5, "unit": "psi"}
